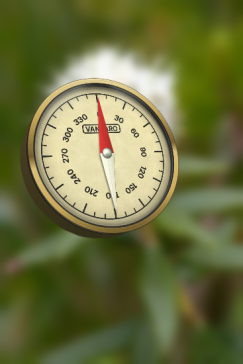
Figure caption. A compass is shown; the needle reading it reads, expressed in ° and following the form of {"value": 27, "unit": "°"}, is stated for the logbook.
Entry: {"value": 0, "unit": "°"}
